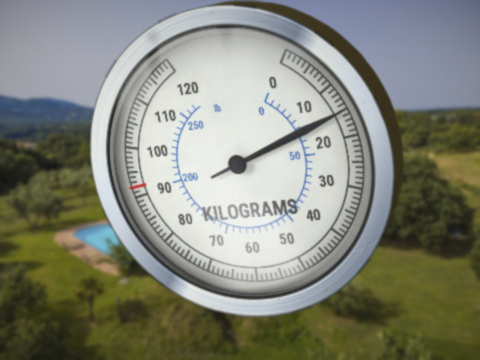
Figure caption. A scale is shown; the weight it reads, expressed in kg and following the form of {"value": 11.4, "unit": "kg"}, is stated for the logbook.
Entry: {"value": 15, "unit": "kg"}
